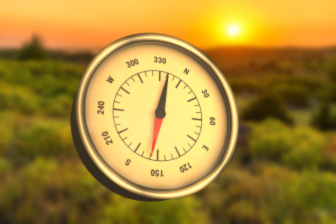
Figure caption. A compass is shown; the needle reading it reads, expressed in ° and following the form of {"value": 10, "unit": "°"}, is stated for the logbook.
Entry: {"value": 160, "unit": "°"}
